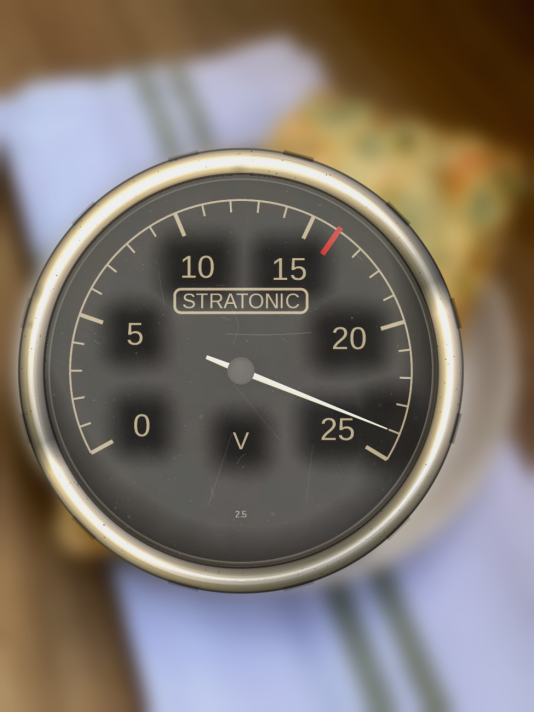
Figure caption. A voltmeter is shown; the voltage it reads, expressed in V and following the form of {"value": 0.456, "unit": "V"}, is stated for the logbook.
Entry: {"value": 24, "unit": "V"}
